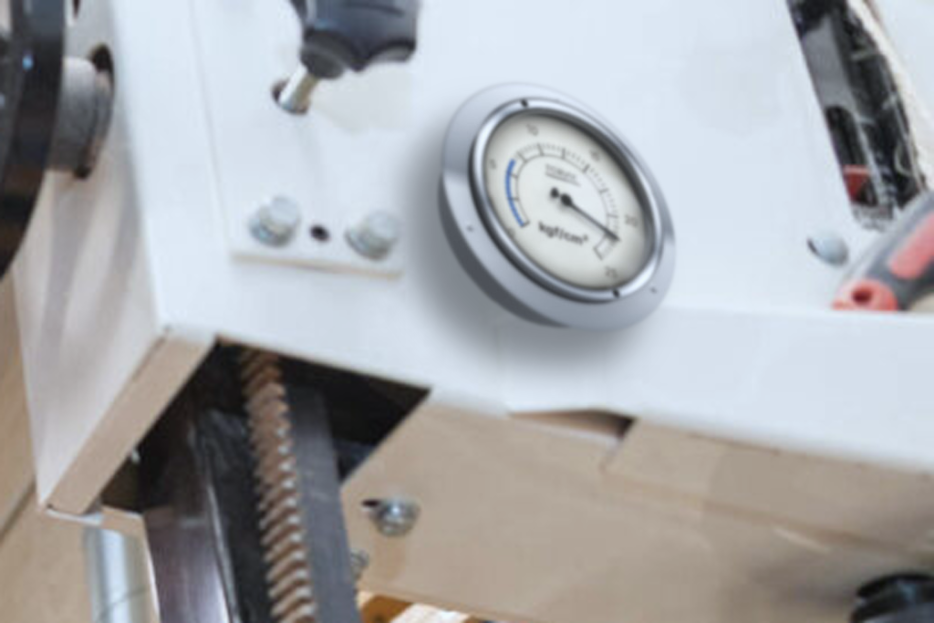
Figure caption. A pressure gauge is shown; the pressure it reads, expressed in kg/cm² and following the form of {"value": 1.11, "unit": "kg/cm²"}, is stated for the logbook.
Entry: {"value": 22.5, "unit": "kg/cm²"}
